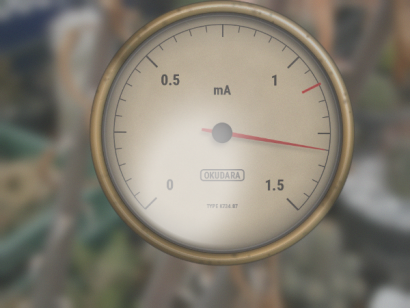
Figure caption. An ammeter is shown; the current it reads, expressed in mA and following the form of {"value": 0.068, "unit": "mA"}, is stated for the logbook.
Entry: {"value": 1.3, "unit": "mA"}
